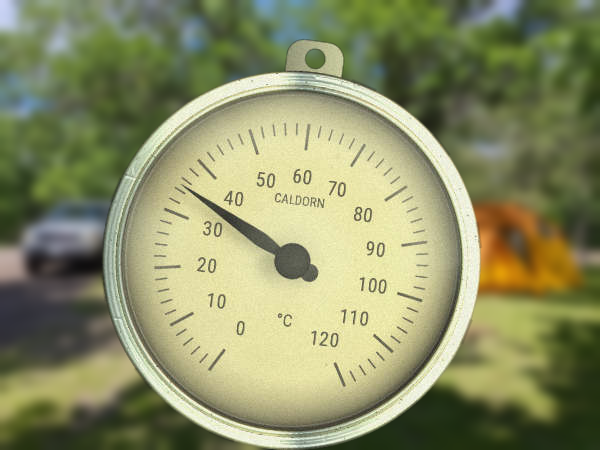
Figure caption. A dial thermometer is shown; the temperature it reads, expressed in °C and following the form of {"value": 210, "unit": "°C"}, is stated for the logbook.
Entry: {"value": 35, "unit": "°C"}
